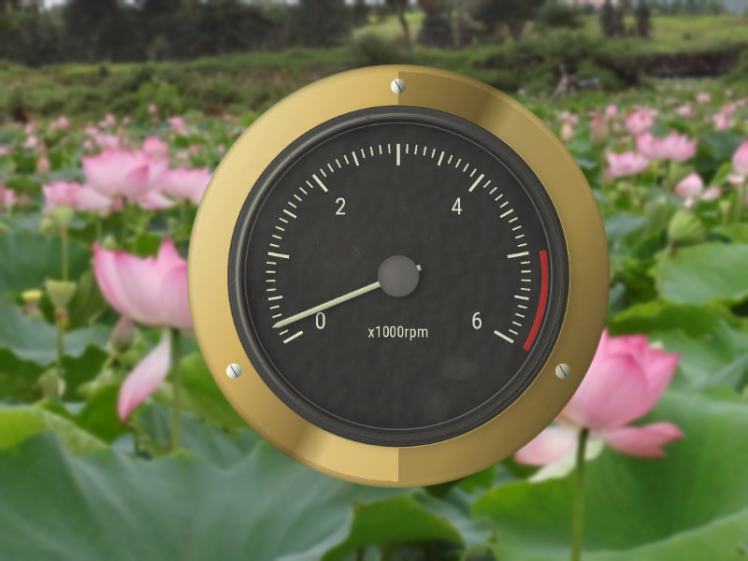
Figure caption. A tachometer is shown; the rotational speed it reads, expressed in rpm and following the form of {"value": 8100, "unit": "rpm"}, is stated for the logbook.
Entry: {"value": 200, "unit": "rpm"}
